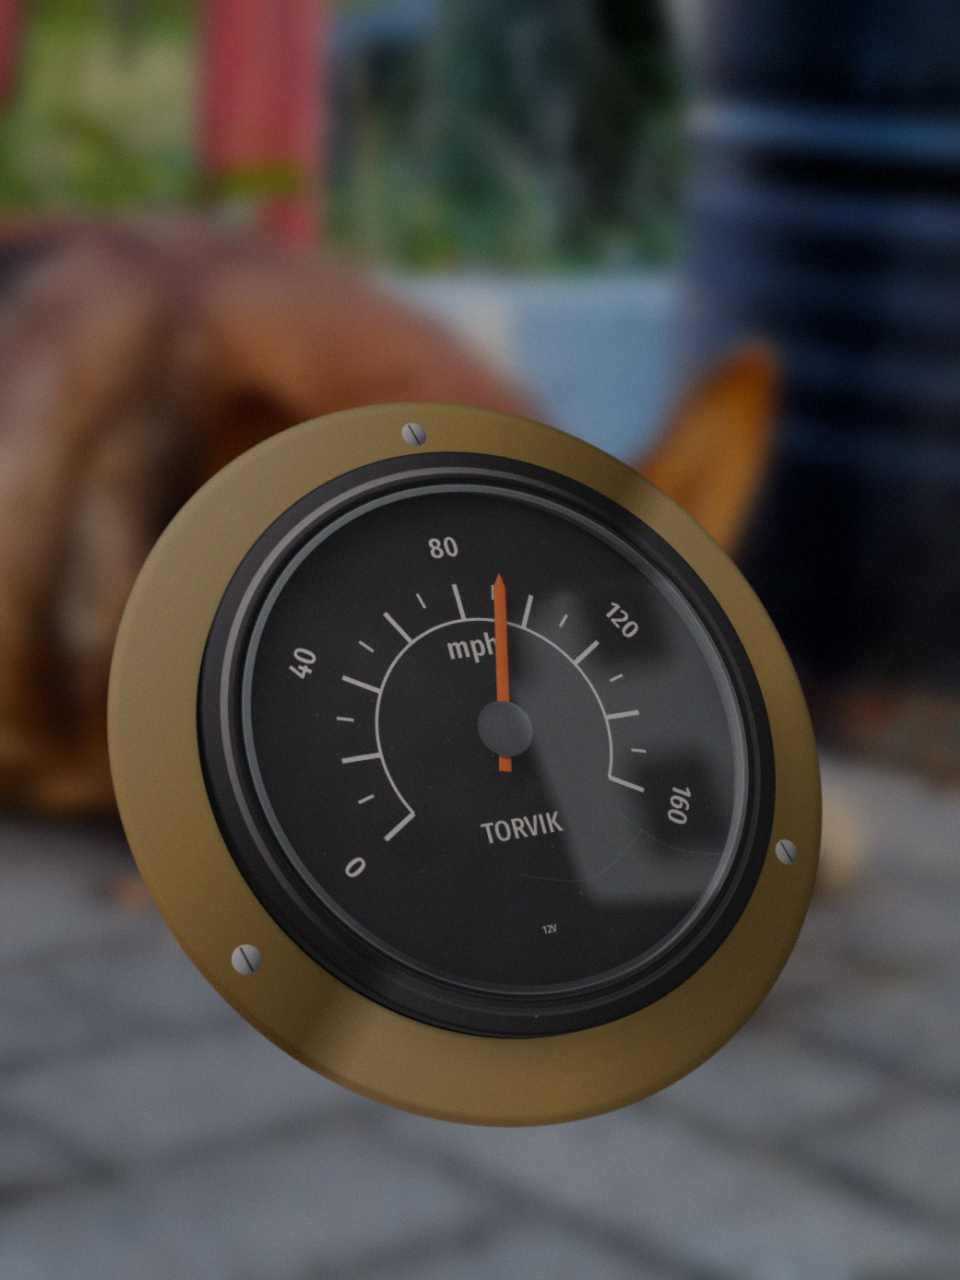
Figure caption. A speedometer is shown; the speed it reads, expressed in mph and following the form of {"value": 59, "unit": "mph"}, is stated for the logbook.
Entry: {"value": 90, "unit": "mph"}
